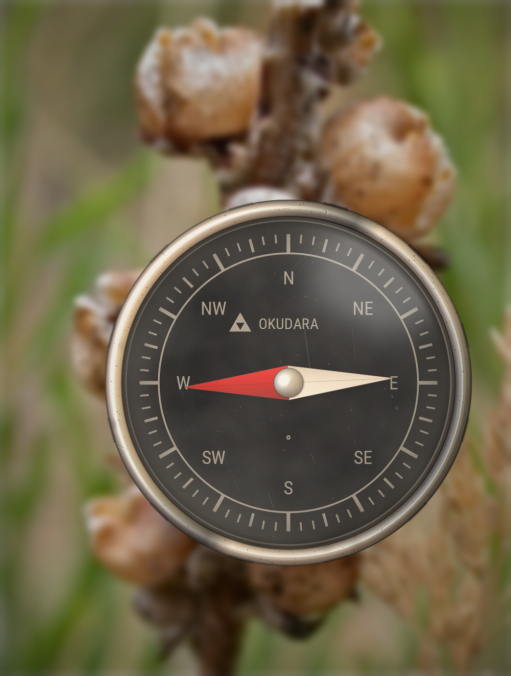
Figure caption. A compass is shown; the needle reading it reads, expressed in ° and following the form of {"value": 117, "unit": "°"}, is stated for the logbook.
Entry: {"value": 267.5, "unit": "°"}
